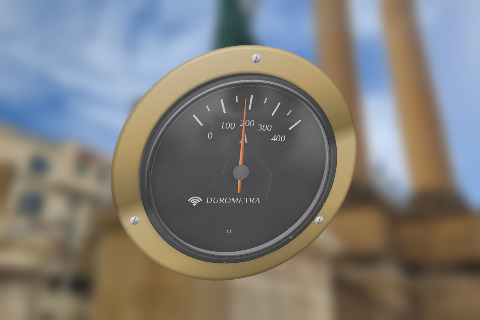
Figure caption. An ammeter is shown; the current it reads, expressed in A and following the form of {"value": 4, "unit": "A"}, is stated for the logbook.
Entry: {"value": 175, "unit": "A"}
